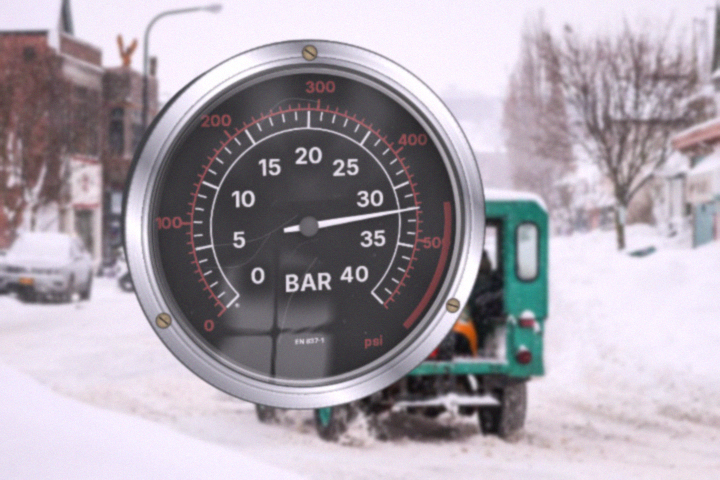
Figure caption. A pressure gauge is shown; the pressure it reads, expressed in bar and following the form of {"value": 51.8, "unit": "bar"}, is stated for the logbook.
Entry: {"value": 32, "unit": "bar"}
